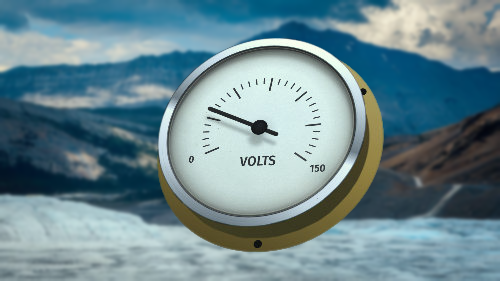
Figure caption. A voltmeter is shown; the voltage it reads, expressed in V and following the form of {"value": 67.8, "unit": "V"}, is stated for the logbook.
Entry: {"value": 30, "unit": "V"}
